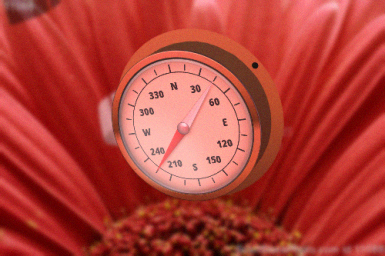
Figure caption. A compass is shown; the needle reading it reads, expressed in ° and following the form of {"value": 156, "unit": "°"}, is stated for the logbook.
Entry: {"value": 225, "unit": "°"}
